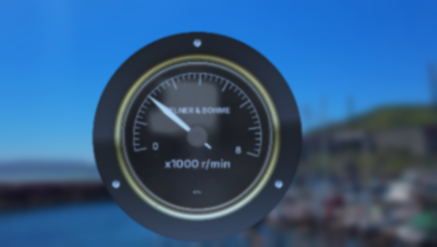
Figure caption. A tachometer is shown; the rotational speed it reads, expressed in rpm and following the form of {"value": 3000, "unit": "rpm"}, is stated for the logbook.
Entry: {"value": 2000, "unit": "rpm"}
